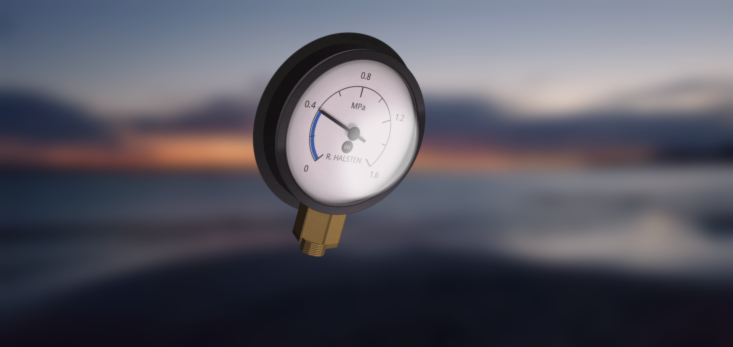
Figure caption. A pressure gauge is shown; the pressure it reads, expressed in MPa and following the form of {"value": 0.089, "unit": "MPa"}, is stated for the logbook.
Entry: {"value": 0.4, "unit": "MPa"}
